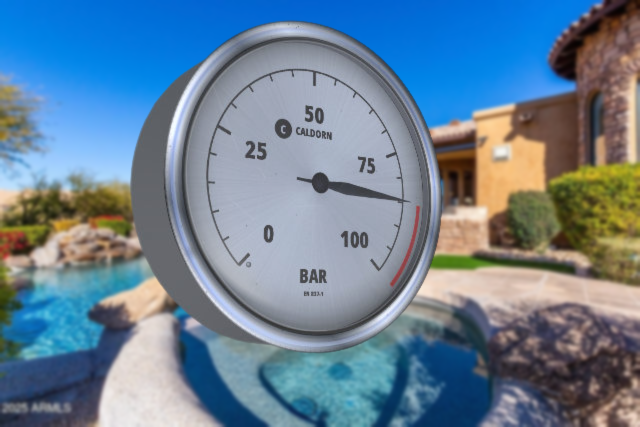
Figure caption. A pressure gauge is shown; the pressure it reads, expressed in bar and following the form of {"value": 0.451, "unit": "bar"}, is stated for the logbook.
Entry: {"value": 85, "unit": "bar"}
